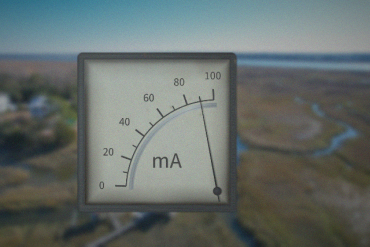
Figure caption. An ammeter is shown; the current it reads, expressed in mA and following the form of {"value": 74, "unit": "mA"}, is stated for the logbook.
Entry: {"value": 90, "unit": "mA"}
